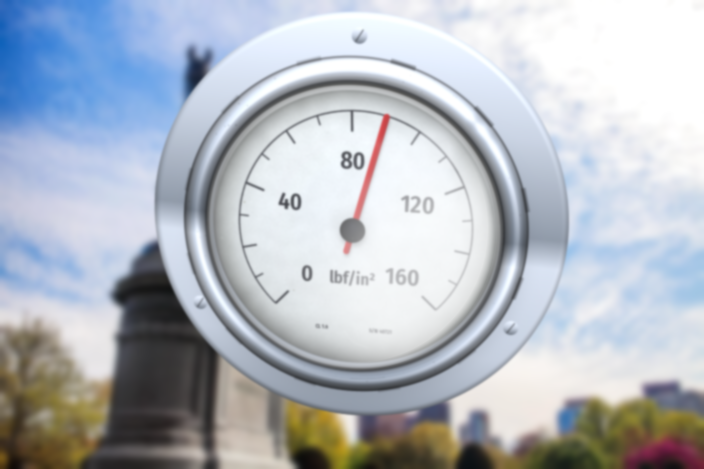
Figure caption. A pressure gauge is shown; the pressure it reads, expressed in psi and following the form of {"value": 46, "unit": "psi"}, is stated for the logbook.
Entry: {"value": 90, "unit": "psi"}
